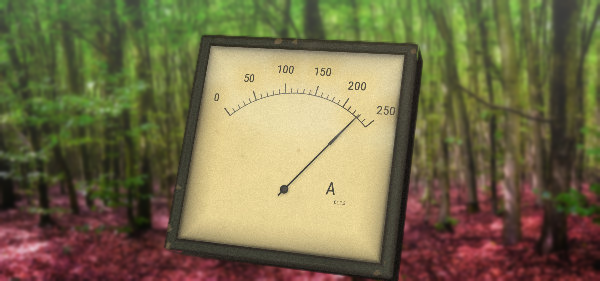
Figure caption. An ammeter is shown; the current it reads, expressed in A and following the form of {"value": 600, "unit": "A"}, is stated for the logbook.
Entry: {"value": 230, "unit": "A"}
